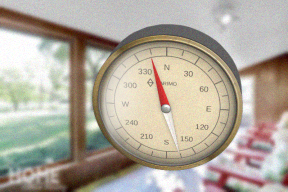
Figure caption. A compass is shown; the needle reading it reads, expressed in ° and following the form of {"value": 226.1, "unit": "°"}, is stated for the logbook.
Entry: {"value": 345, "unit": "°"}
